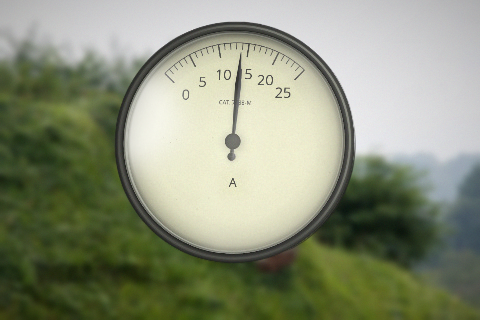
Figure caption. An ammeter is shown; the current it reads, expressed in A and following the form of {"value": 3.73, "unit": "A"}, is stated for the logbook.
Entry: {"value": 14, "unit": "A"}
